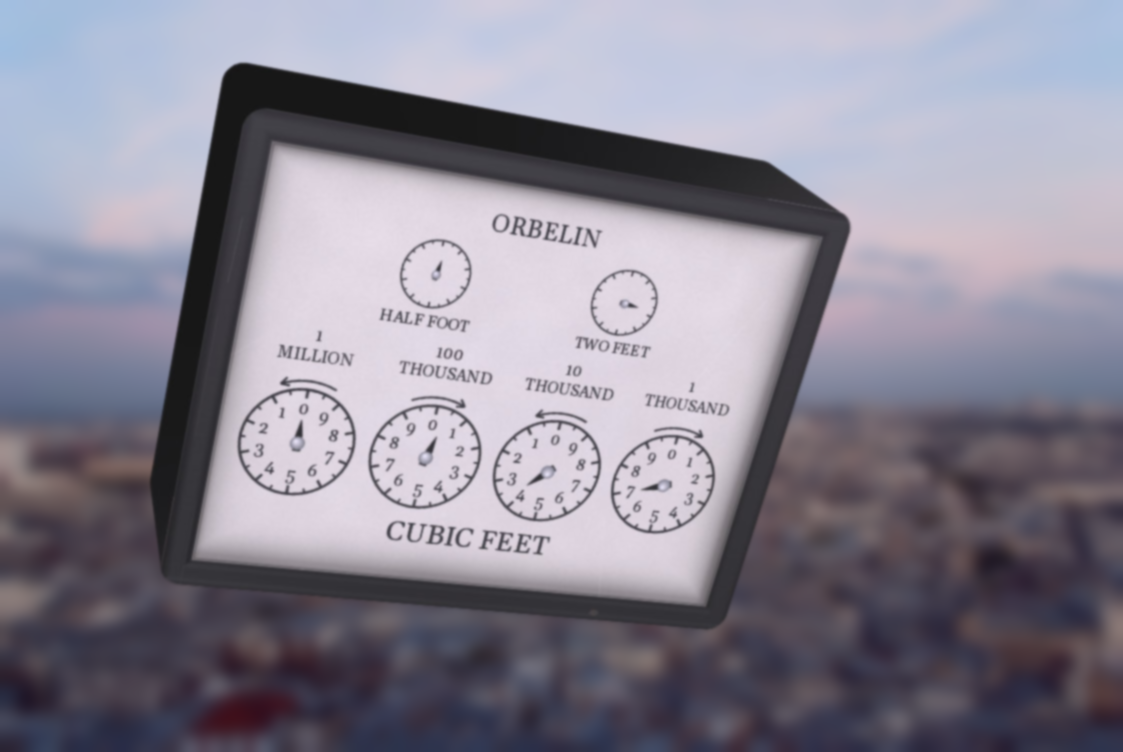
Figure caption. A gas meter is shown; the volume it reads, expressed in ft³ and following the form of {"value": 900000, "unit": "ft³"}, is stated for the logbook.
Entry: {"value": 3700, "unit": "ft³"}
